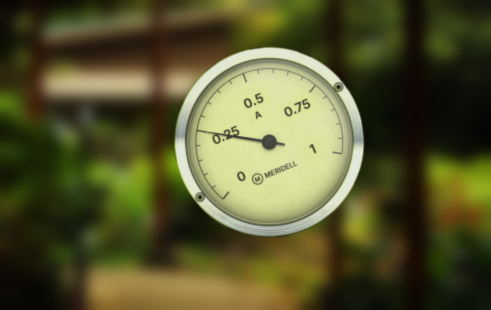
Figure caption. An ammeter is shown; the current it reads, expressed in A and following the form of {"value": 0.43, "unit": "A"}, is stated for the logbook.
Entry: {"value": 0.25, "unit": "A"}
